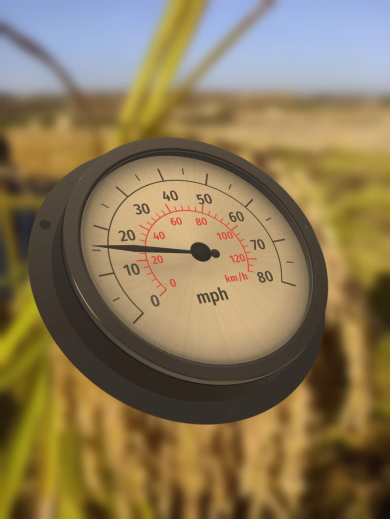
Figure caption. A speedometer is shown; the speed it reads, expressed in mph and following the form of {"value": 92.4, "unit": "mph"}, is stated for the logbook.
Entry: {"value": 15, "unit": "mph"}
